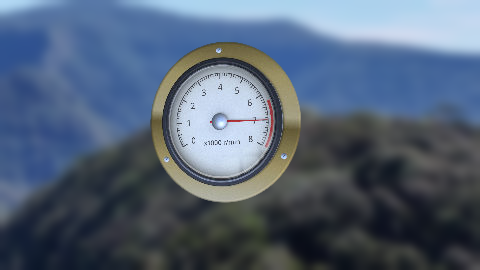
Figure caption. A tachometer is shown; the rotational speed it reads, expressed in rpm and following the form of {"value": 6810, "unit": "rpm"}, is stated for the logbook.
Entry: {"value": 7000, "unit": "rpm"}
